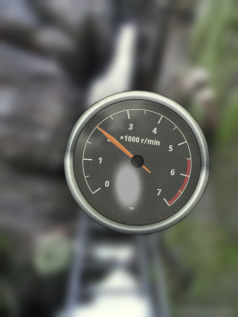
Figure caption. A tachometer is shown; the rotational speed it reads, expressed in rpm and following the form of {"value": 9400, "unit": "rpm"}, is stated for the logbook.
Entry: {"value": 2000, "unit": "rpm"}
